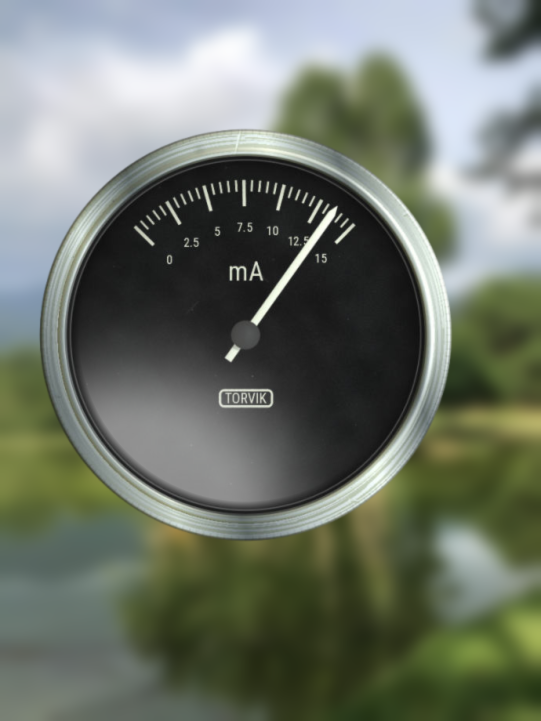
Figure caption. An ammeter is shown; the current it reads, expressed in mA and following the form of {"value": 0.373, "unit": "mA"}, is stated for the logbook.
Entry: {"value": 13.5, "unit": "mA"}
